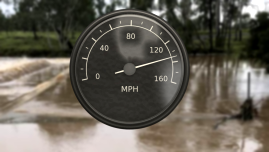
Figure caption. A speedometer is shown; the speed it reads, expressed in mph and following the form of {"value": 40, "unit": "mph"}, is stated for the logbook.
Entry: {"value": 135, "unit": "mph"}
